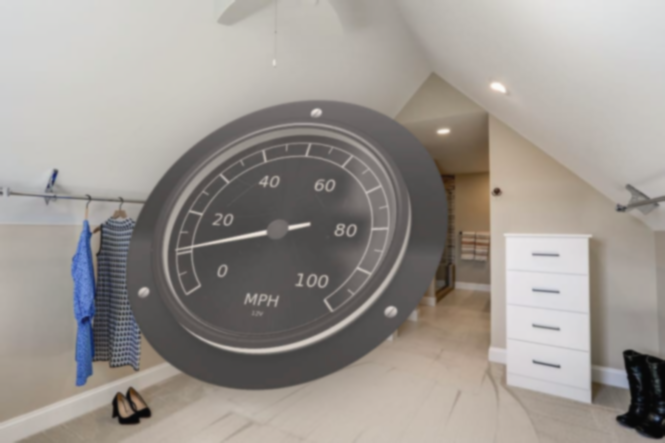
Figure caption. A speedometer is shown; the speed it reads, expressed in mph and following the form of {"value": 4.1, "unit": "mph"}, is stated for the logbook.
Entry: {"value": 10, "unit": "mph"}
